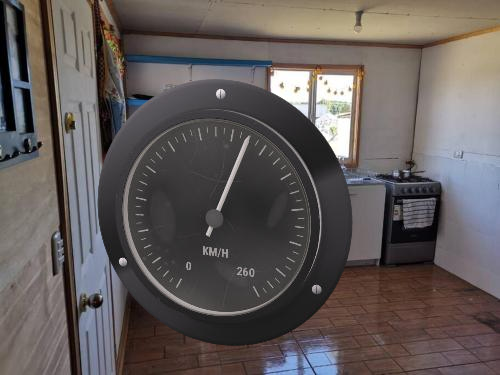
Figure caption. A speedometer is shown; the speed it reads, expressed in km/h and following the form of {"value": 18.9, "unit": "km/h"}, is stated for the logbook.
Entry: {"value": 150, "unit": "km/h"}
